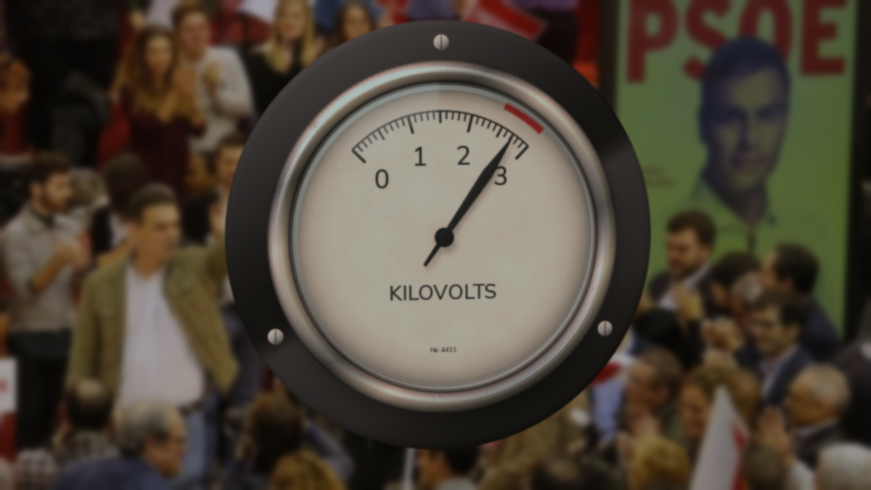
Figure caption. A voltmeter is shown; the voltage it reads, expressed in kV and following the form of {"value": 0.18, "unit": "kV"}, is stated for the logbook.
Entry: {"value": 2.7, "unit": "kV"}
